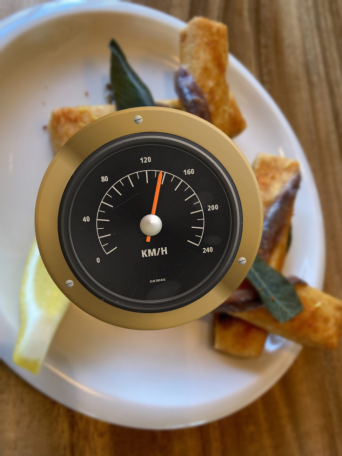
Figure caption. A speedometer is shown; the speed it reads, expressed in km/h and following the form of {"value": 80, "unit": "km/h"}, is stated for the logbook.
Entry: {"value": 135, "unit": "km/h"}
